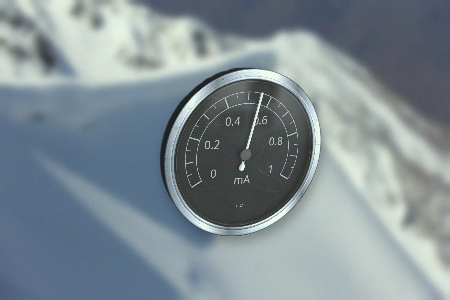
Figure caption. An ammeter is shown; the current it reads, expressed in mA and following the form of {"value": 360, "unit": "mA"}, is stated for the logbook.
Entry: {"value": 0.55, "unit": "mA"}
